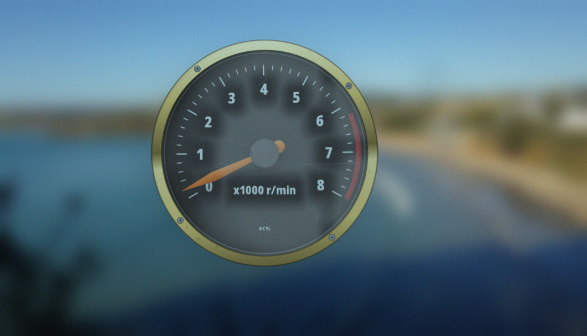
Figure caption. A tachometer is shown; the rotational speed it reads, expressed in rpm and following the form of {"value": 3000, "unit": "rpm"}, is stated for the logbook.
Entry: {"value": 200, "unit": "rpm"}
